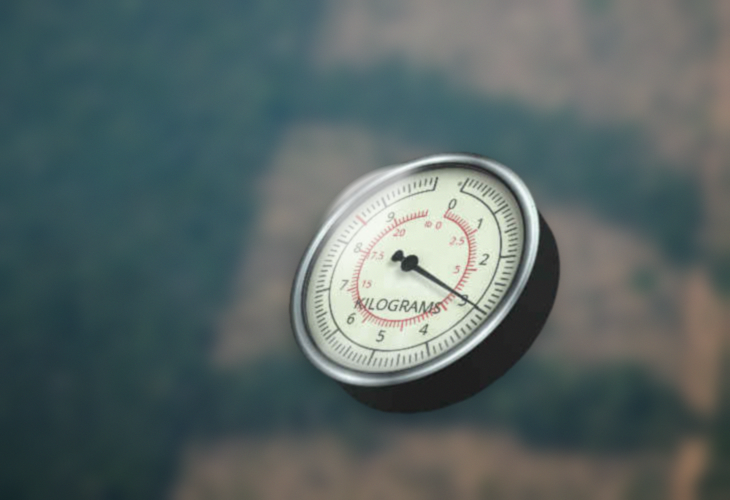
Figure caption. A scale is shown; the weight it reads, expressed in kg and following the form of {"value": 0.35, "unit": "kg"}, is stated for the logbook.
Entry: {"value": 3, "unit": "kg"}
